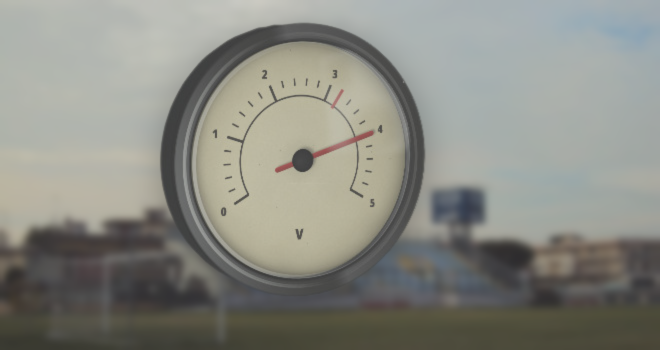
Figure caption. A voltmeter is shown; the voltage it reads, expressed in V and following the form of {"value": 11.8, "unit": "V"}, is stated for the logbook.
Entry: {"value": 4, "unit": "V"}
